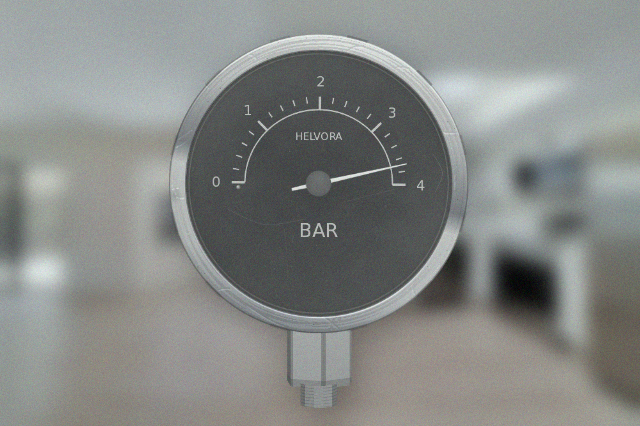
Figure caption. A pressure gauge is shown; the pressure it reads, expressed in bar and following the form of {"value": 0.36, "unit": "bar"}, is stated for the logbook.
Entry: {"value": 3.7, "unit": "bar"}
